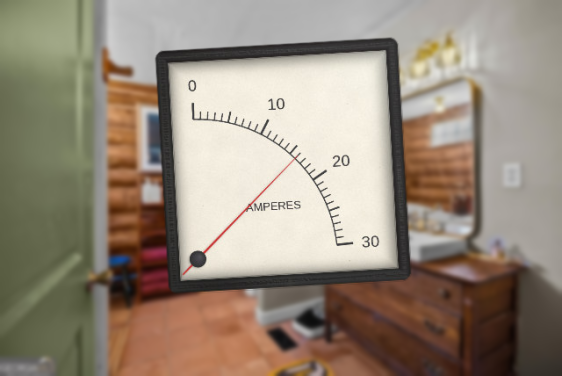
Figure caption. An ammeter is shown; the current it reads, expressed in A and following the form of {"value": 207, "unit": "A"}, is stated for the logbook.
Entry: {"value": 16, "unit": "A"}
